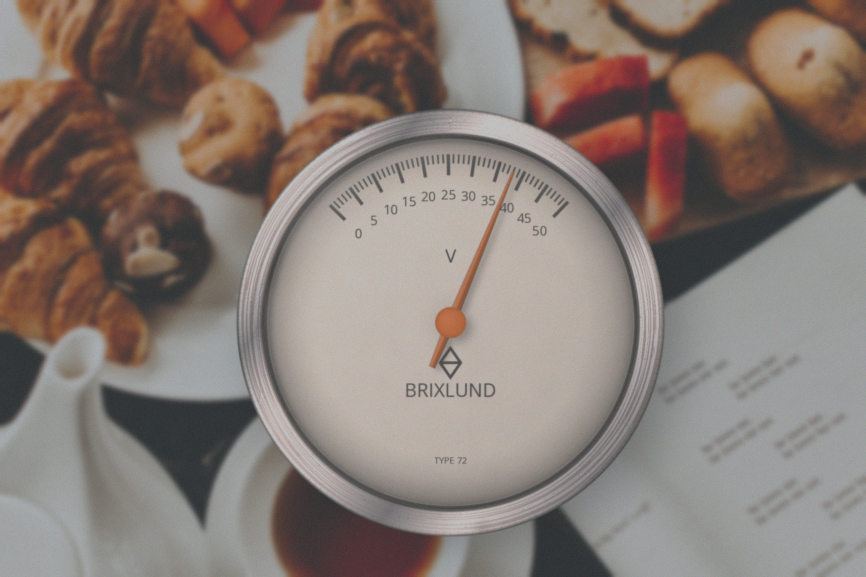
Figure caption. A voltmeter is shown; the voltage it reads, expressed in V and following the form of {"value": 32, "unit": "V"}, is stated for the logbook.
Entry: {"value": 38, "unit": "V"}
